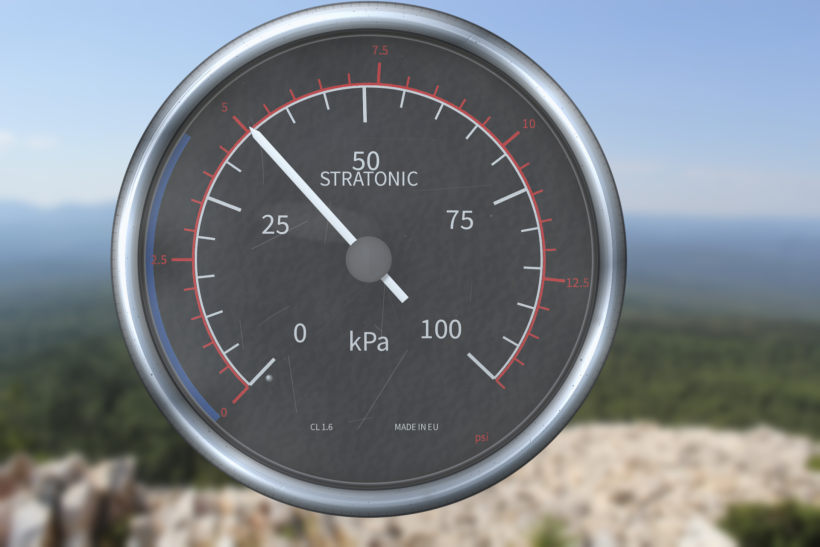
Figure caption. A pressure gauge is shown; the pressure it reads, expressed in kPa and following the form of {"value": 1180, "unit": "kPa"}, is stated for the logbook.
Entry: {"value": 35, "unit": "kPa"}
